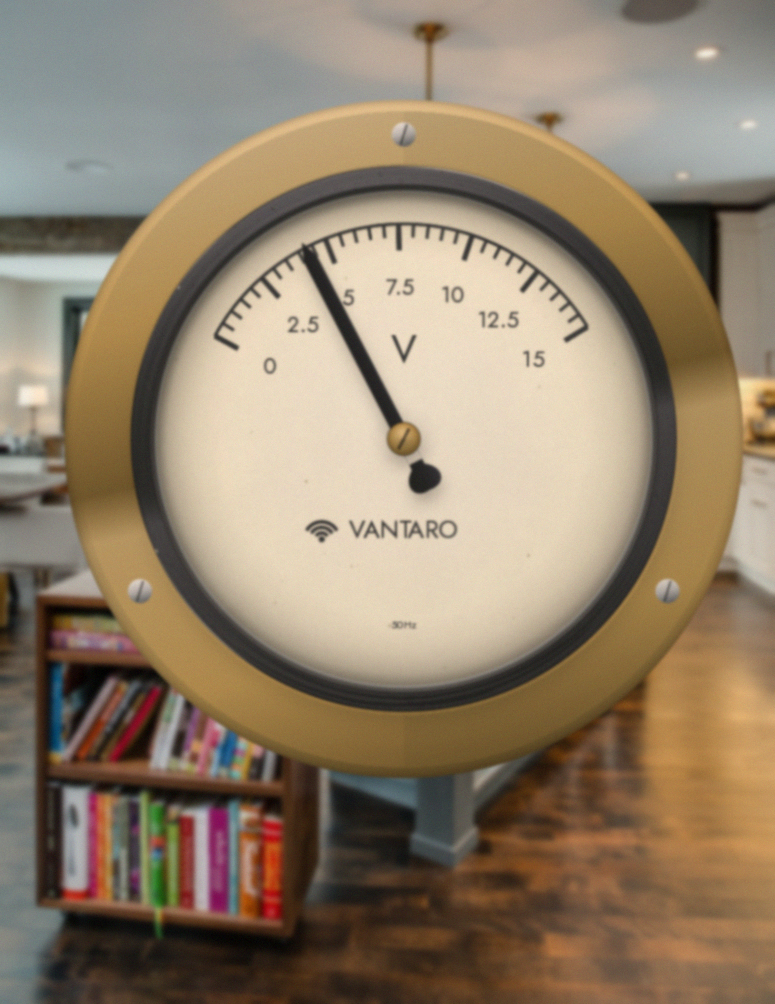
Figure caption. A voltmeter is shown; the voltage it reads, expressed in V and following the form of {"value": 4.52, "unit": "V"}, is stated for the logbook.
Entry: {"value": 4.25, "unit": "V"}
